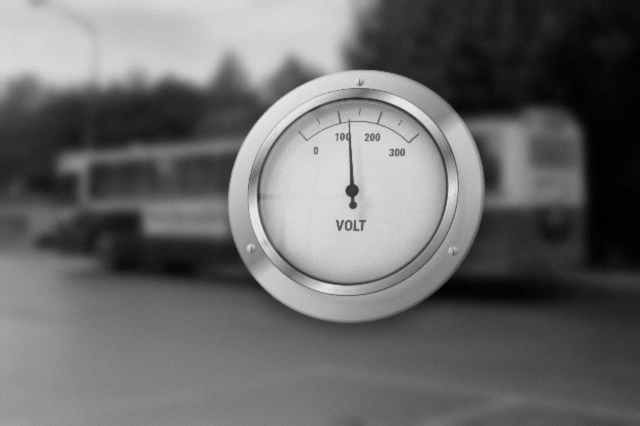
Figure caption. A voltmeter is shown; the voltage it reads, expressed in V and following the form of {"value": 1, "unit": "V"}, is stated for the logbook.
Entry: {"value": 125, "unit": "V"}
